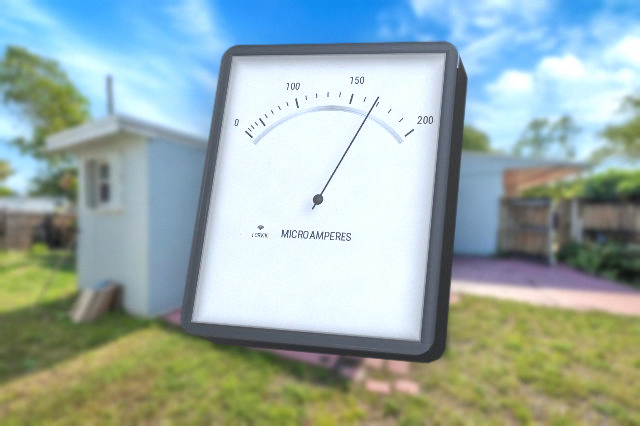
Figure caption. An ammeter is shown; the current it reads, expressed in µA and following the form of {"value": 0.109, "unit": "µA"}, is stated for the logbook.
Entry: {"value": 170, "unit": "µA"}
